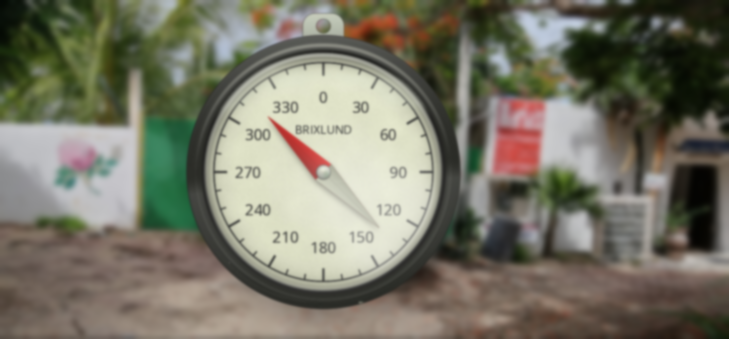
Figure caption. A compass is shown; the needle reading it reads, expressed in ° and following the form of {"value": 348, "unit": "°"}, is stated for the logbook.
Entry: {"value": 315, "unit": "°"}
